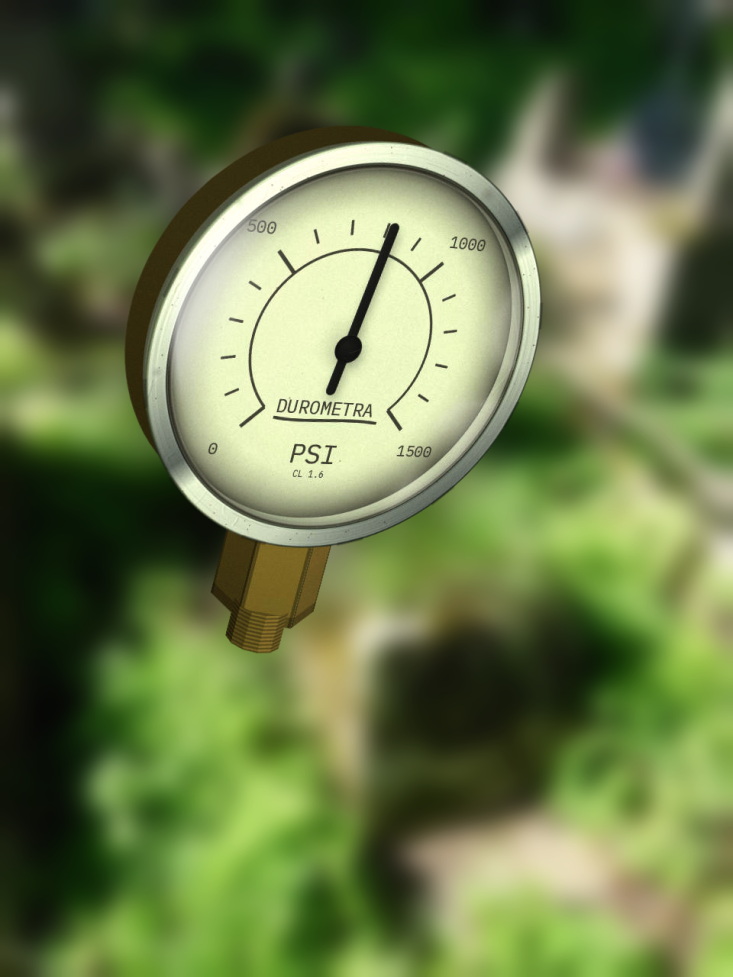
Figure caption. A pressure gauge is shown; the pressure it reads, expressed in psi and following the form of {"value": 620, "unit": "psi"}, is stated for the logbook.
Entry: {"value": 800, "unit": "psi"}
